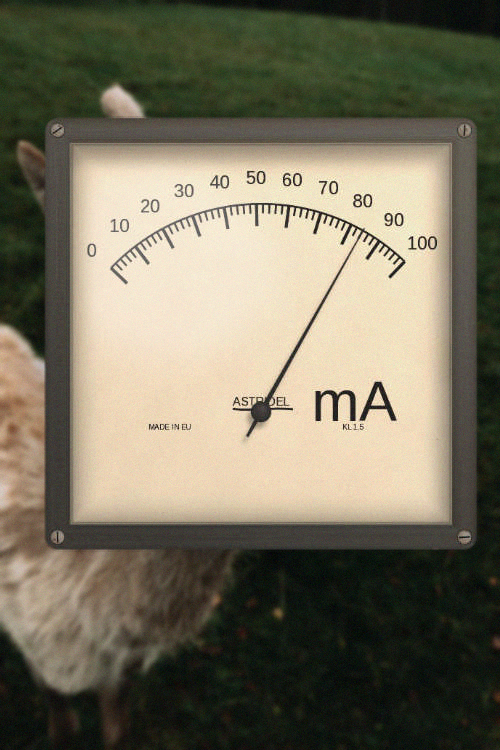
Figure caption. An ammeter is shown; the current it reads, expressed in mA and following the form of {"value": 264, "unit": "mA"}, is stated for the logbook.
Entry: {"value": 84, "unit": "mA"}
